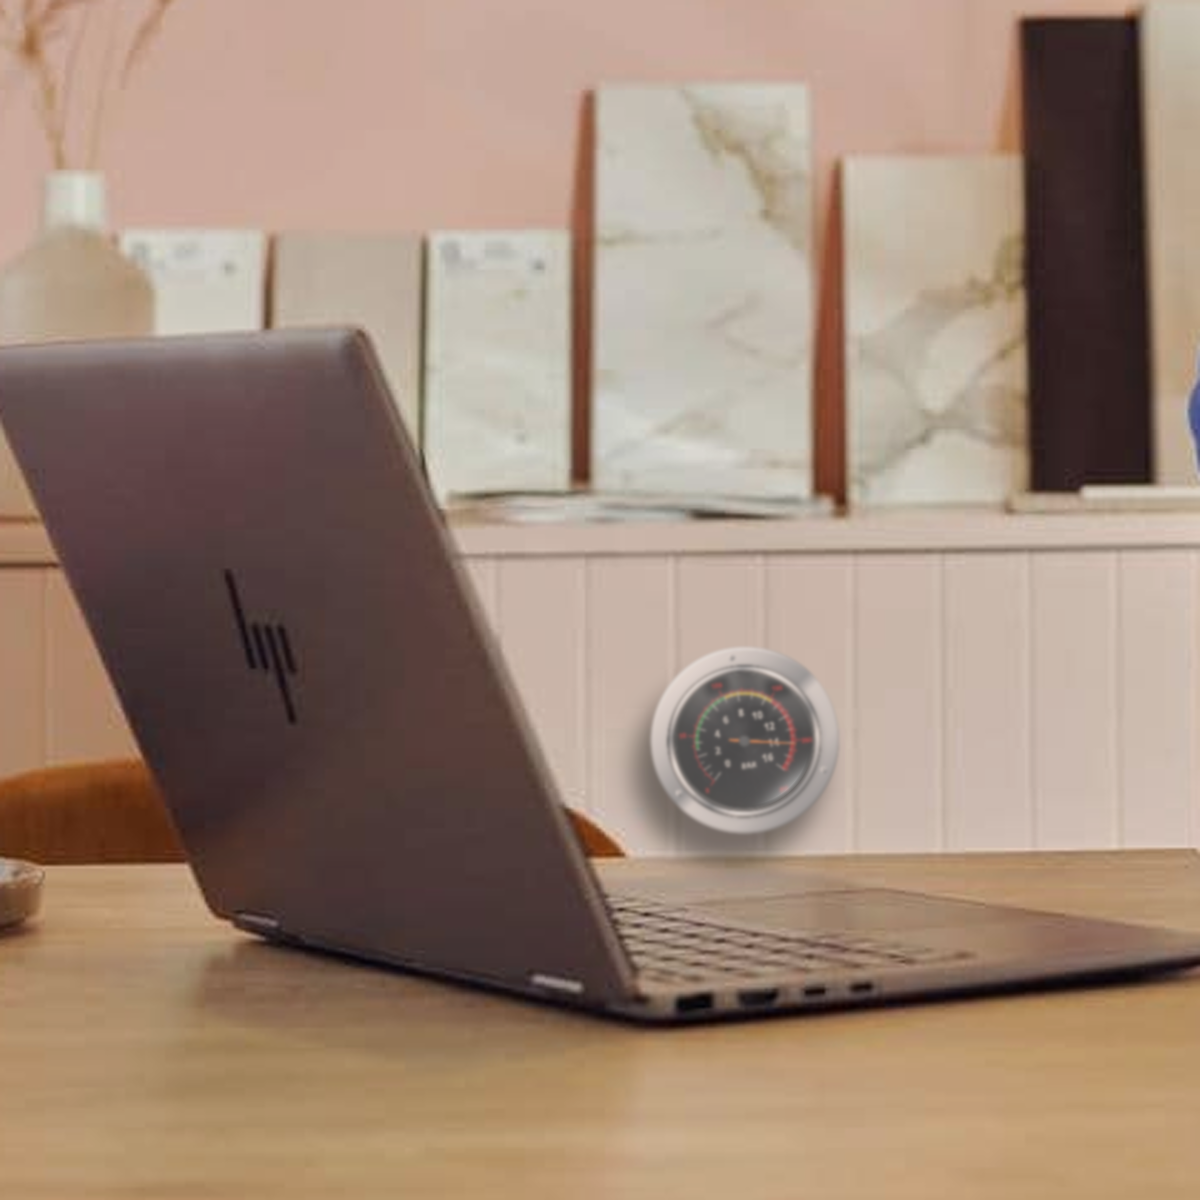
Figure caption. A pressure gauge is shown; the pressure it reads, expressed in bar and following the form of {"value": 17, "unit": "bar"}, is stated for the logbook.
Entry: {"value": 14, "unit": "bar"}
